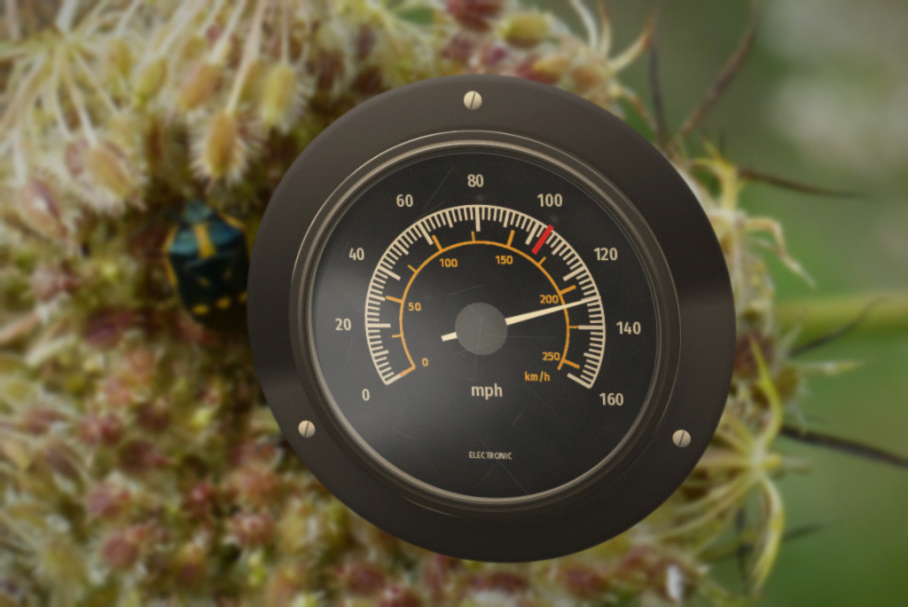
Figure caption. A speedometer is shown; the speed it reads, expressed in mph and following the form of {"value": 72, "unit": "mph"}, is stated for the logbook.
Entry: {"value": 130, "unit": "mph"}
